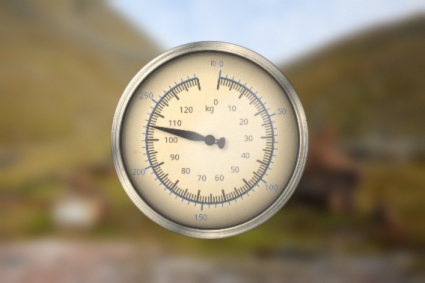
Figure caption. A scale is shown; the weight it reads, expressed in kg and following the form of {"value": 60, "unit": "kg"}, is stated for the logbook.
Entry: {"value": 105, "unit": "kg"}
